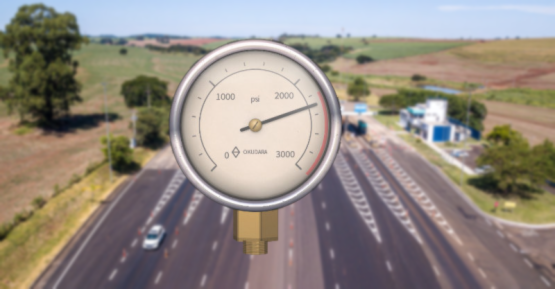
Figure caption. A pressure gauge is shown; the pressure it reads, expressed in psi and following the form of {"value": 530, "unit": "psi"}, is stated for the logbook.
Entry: {"value": 2300, "unit": "psi"}
